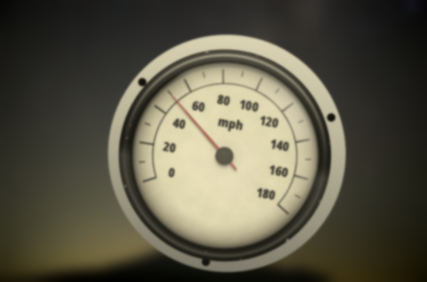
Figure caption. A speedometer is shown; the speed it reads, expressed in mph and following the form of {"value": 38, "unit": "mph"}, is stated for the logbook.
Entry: {"value": 50, "unit": "mph"}
